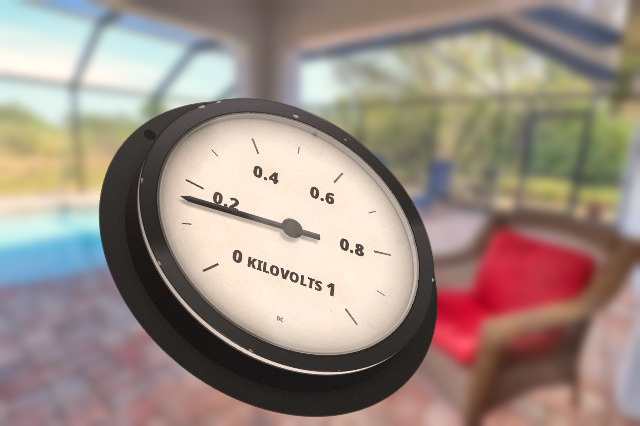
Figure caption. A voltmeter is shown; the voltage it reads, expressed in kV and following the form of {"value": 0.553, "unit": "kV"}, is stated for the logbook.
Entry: {"value": 0.15, "unit": "kV"}
